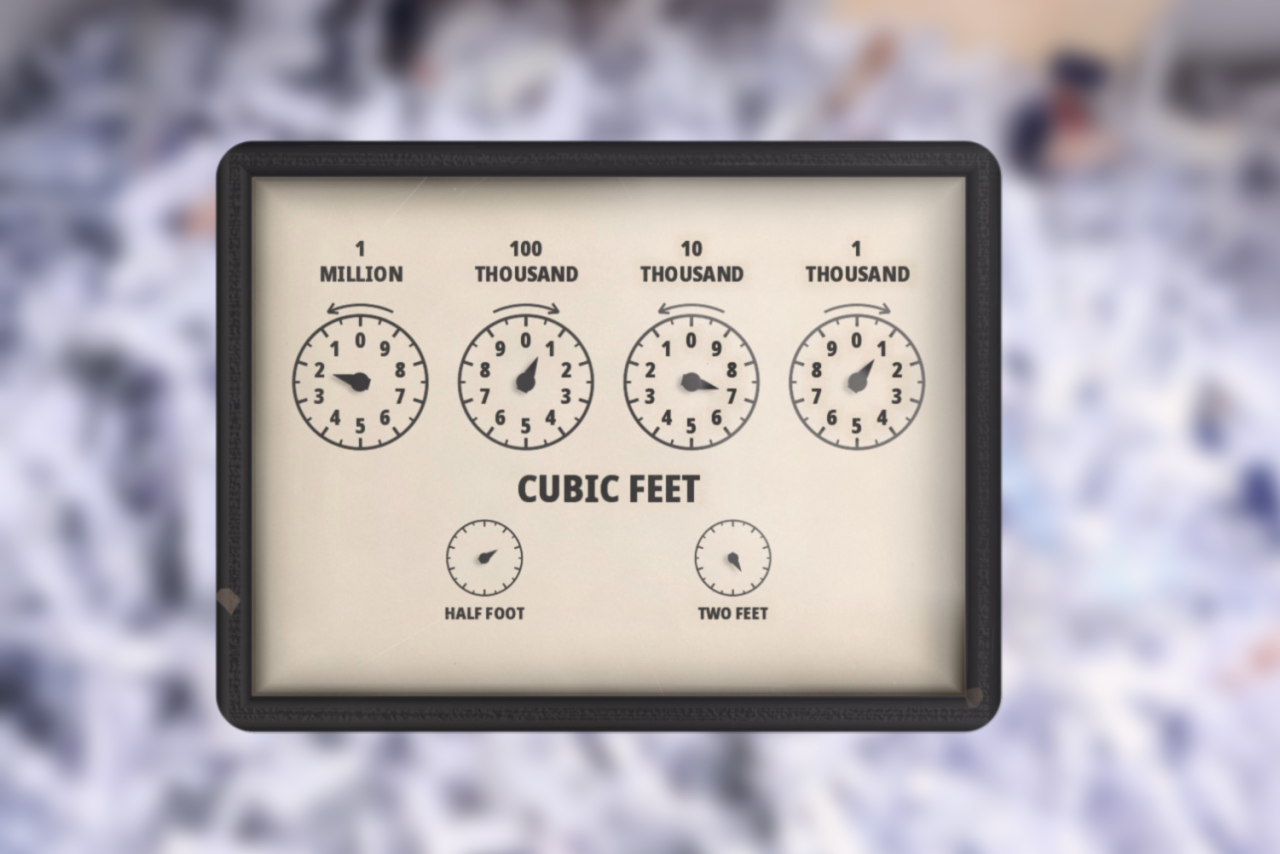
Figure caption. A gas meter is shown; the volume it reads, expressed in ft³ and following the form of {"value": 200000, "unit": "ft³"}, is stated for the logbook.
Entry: {"value": 207100, "unit": "ft³"}
